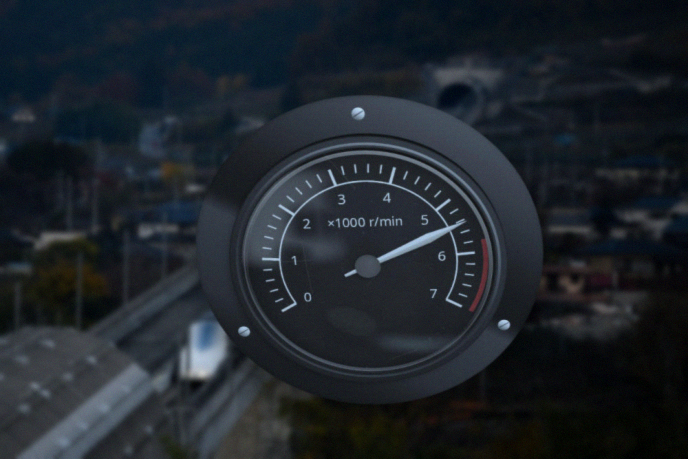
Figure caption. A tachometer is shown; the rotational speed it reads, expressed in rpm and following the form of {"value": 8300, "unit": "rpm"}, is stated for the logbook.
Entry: {"value": 5400, "unit": "rpm"}
